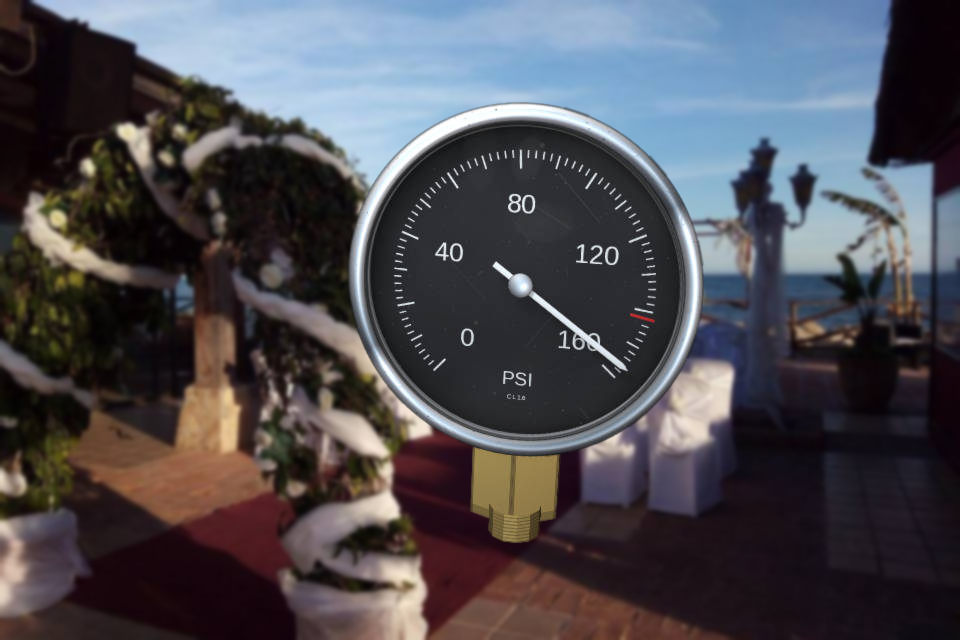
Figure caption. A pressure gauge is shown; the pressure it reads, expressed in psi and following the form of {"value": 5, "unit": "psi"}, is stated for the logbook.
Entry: {"value": 156, "unit": "psi"}
